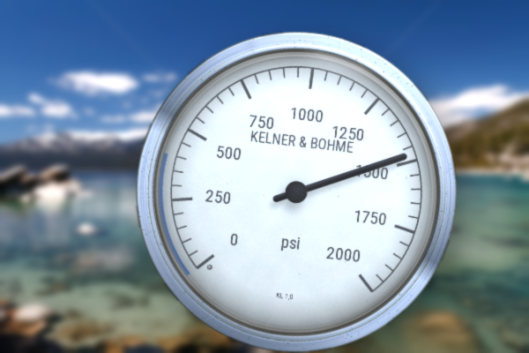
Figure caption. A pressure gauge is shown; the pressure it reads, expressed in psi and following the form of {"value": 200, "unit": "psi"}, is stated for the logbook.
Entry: {"value": 1475, "unit": "psi"}
